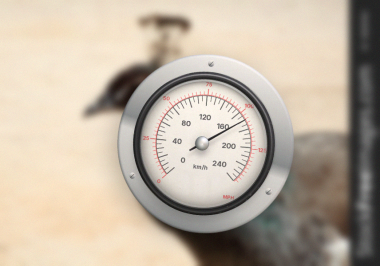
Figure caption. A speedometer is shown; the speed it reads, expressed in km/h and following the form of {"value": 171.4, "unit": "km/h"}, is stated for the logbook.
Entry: {"value": 170, "unit": "km/h"}
